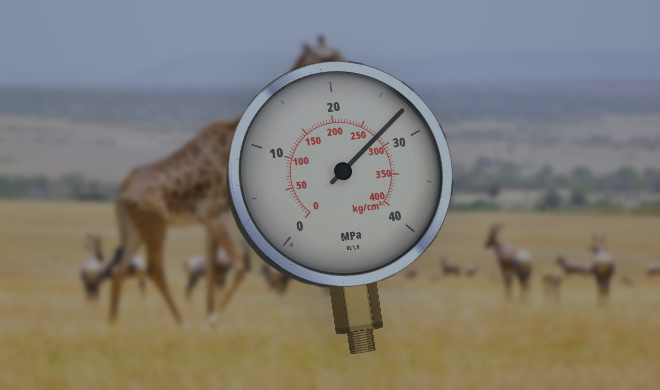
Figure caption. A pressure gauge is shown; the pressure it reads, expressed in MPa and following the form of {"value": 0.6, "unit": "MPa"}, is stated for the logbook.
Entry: {"value": 27.5, "unit": "MPa"}
